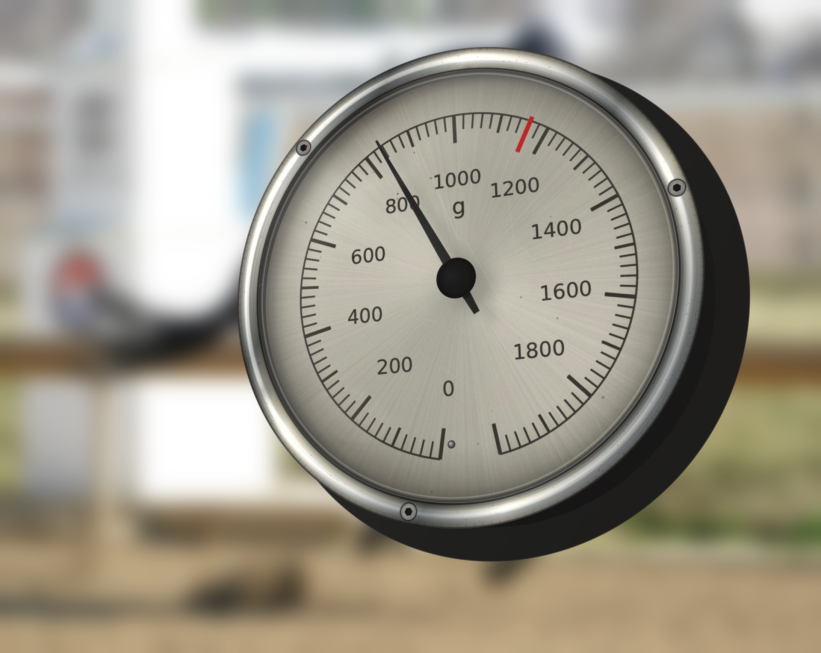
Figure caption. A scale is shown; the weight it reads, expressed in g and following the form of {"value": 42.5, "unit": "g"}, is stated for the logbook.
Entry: {"value": 840, "unit": "g"}
